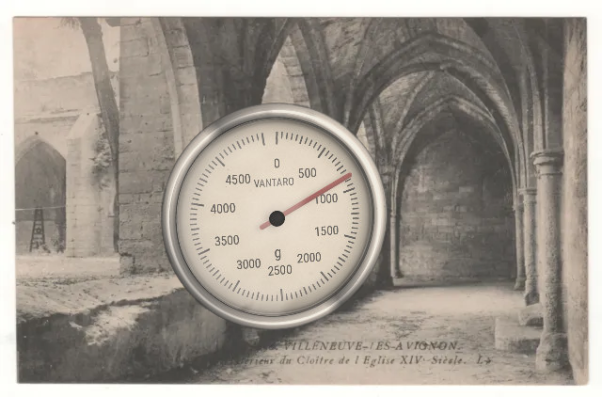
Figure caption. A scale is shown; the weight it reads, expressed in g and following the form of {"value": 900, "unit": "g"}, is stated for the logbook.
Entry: {"value": 850, "unit": "g"}
